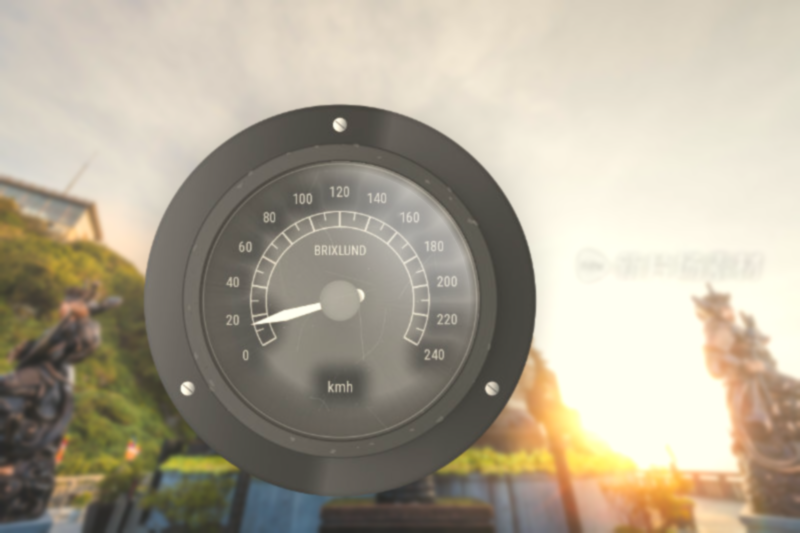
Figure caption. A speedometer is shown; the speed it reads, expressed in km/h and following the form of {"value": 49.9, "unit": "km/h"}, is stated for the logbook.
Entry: {"value": 15, "unit": "km/h"}
